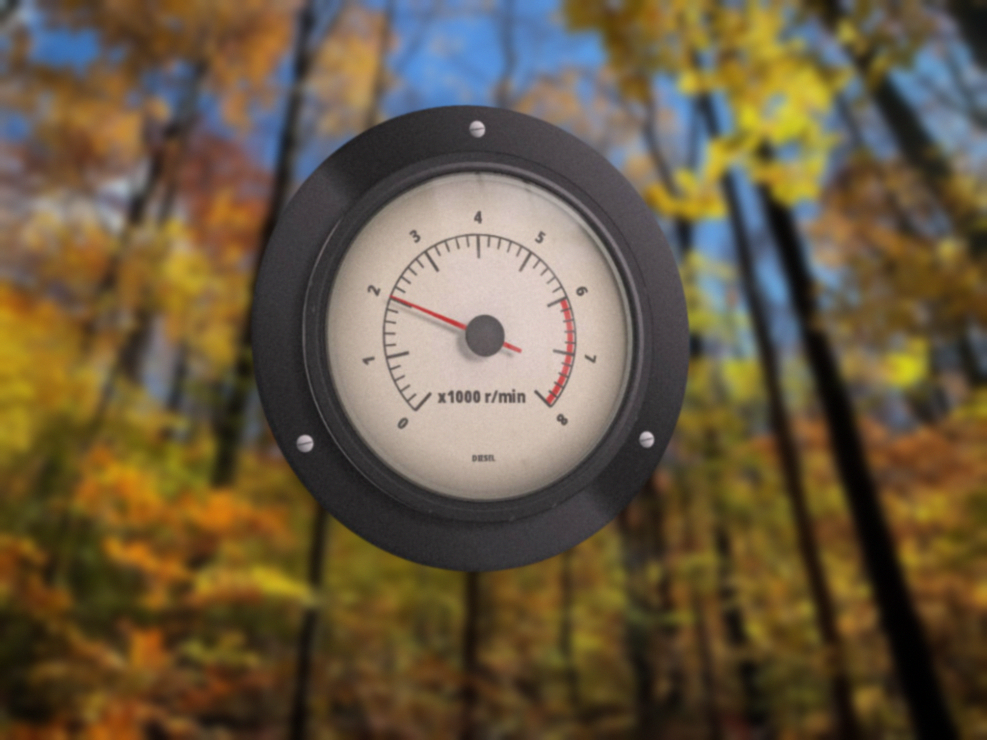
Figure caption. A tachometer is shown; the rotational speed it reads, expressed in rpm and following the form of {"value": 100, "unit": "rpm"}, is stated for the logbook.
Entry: {"value": 2000, "unit": "rpm"}
